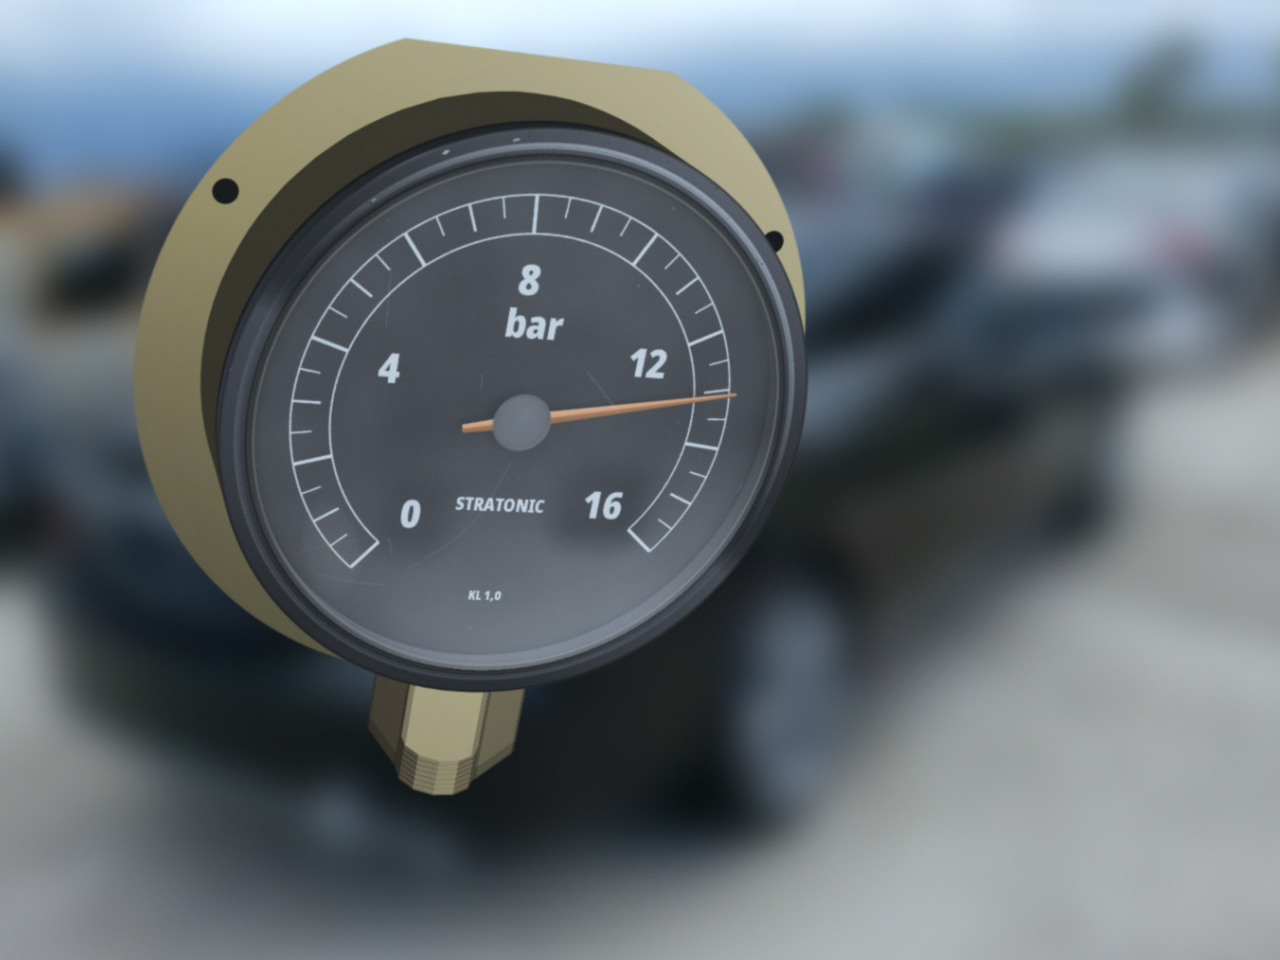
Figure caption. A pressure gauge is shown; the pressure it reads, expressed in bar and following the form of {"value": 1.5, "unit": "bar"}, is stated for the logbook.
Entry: {"value": 13, "unit": "bar"}
